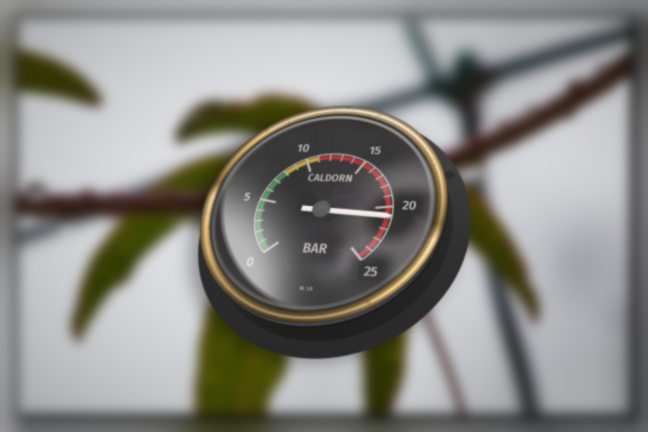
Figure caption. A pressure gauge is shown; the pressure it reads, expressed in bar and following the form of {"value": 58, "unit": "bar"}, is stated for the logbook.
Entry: {"value": 21, "unit": "bar"}
